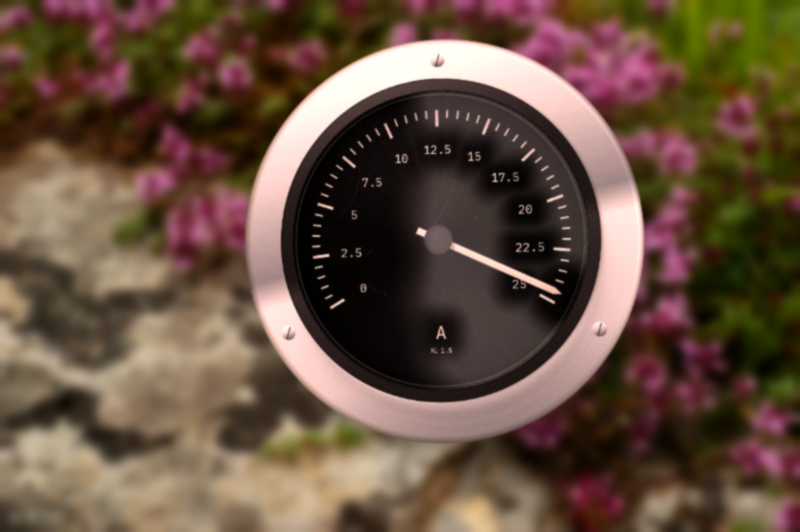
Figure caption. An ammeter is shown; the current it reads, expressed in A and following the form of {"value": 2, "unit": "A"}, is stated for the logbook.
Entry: {"value": 24.5, "unit": "A"}
